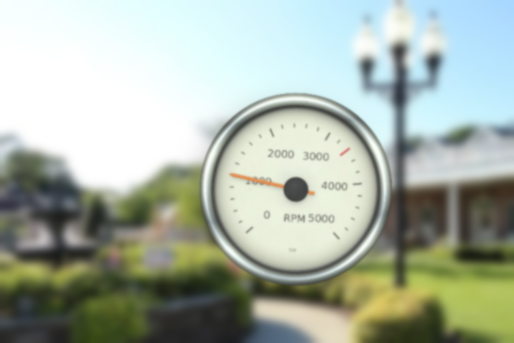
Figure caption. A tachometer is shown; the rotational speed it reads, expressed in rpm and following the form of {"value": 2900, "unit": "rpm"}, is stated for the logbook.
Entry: {"value": 1000, "unit": "rpm"}
